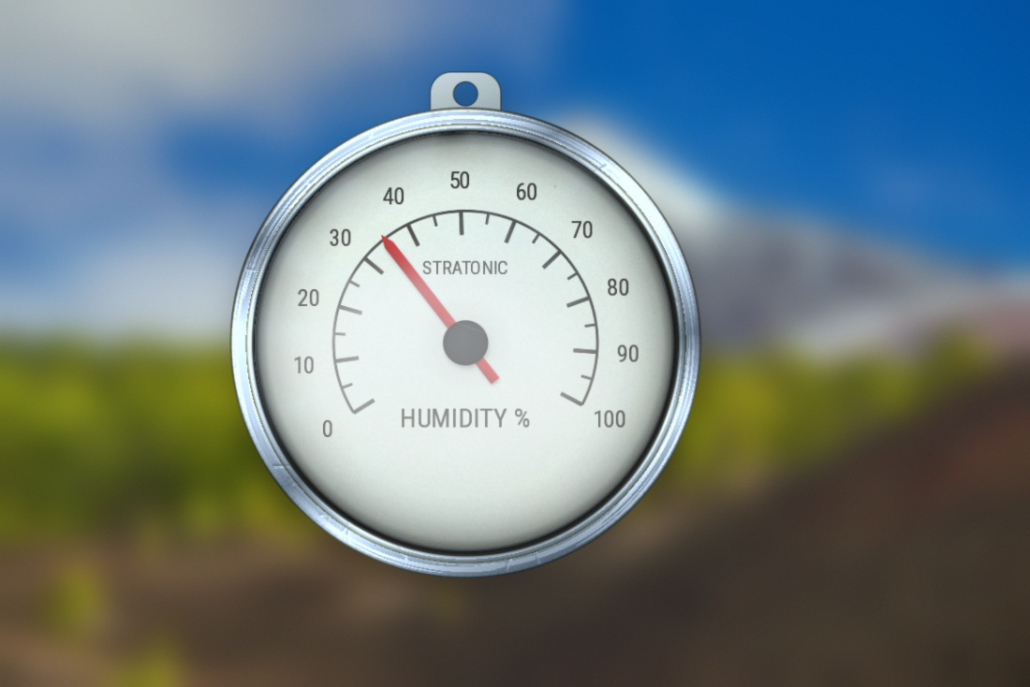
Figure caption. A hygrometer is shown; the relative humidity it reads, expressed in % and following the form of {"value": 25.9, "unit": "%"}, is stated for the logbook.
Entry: {"value": 35, "unit": "%"}
